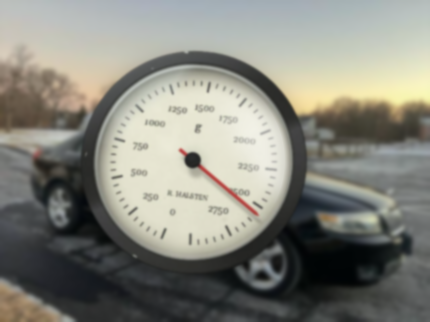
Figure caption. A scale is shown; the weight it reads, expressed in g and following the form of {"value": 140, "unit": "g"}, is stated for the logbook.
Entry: {"value": 2550, "unit": "g"}
